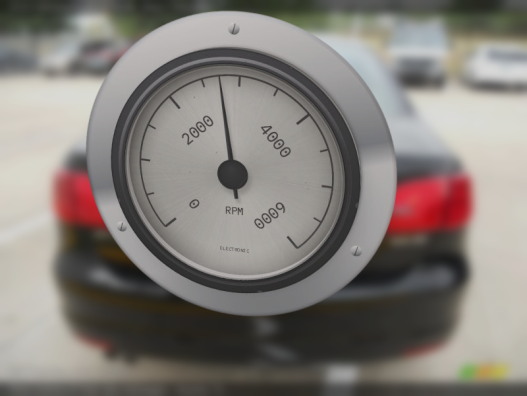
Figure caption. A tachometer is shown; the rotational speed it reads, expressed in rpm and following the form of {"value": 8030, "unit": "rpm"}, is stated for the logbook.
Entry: {"value": 2750, "unit": "rpm"}
